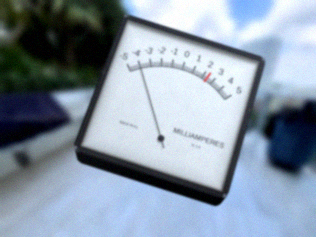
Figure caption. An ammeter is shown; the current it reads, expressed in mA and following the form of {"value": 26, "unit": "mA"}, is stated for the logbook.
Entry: {"value": -4, "unit": "mA"}
